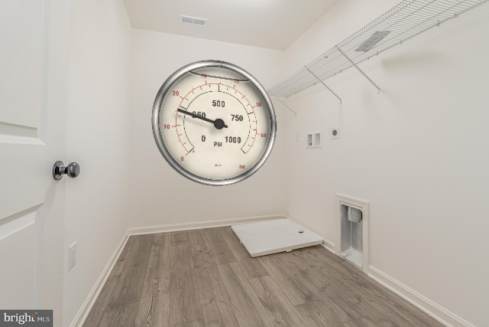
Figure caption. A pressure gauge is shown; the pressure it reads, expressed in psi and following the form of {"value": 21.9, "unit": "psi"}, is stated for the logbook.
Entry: {"value": 225, "unit": "psi"}
